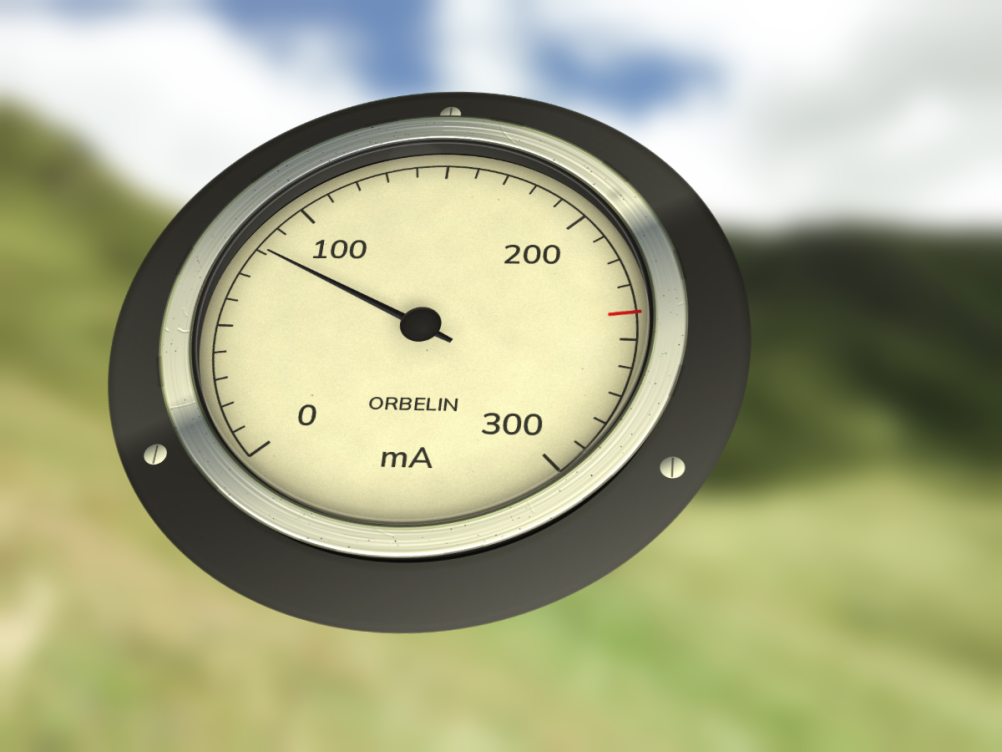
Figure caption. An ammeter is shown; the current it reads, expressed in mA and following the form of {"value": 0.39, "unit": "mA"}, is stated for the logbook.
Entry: {"value": 80, "unit": "mA"}
